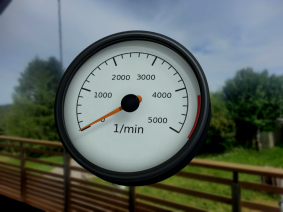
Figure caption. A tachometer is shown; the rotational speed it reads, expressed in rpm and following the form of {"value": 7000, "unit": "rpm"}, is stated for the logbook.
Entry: {"value": 0, "unit": "rpm"}
